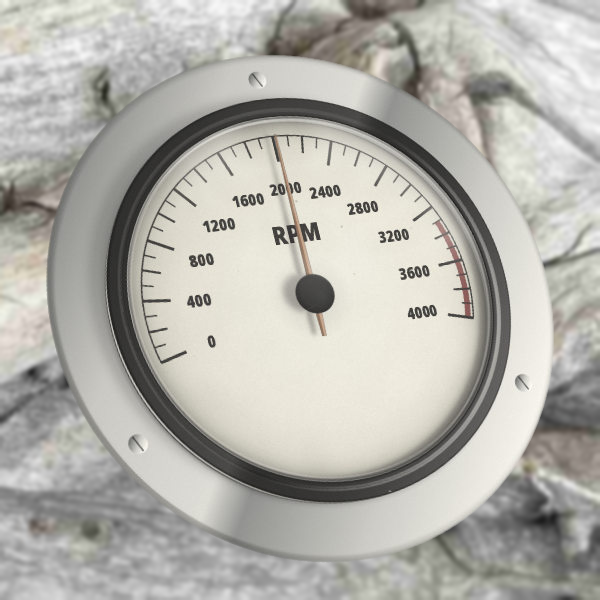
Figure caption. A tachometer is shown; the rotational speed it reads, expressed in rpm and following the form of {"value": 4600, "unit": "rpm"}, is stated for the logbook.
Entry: {"value": 2000, "unit": "rpm"}
